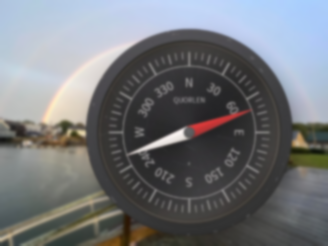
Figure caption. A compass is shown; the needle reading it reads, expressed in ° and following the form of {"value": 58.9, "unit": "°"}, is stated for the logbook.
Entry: {"value": 70, "unit": "°"}
